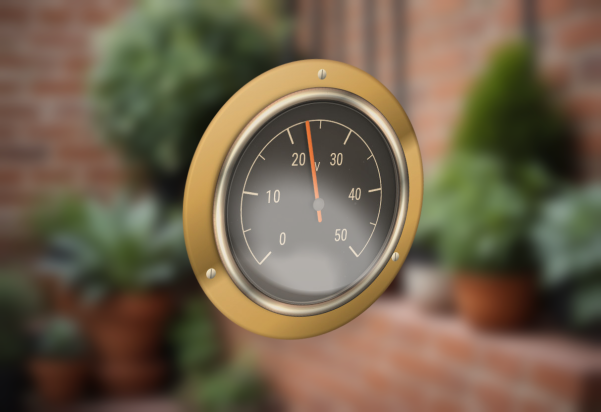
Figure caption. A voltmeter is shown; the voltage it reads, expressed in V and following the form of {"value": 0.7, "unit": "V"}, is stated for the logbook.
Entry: {"value": 22.5, "unit": "V"}
